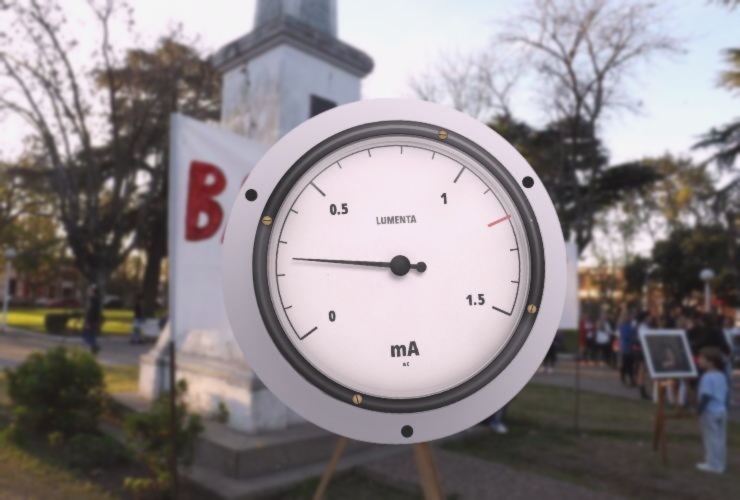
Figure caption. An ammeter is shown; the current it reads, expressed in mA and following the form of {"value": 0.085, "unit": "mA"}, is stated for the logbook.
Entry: {"value": 0.25, "unit": "mA"}
